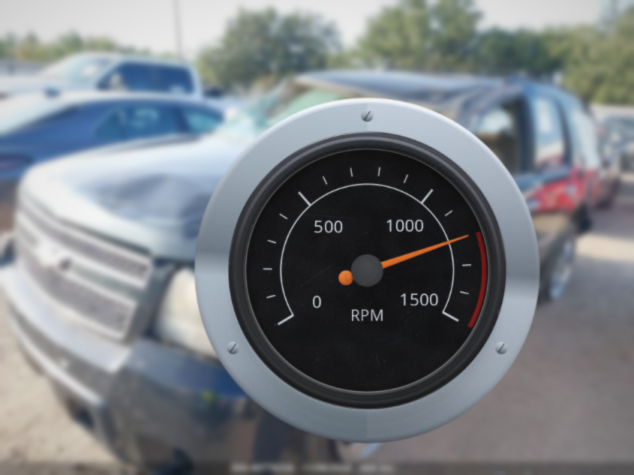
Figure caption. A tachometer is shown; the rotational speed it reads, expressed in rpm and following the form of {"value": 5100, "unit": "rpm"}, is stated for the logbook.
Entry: {"value": 1200, "unit": "rpm"}
